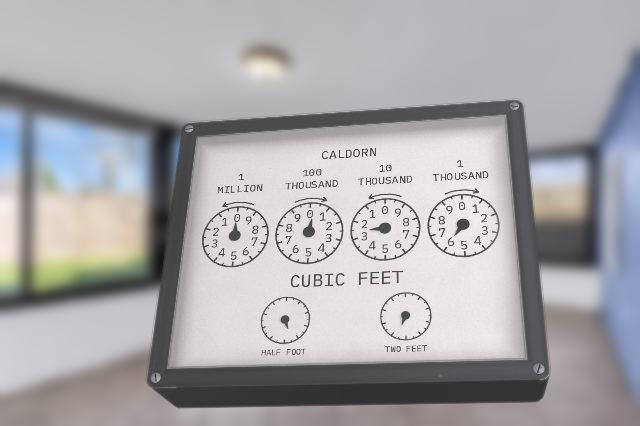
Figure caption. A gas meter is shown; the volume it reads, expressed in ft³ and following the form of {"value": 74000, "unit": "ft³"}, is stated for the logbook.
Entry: {"value": 2600, "unit": "ft³"}
